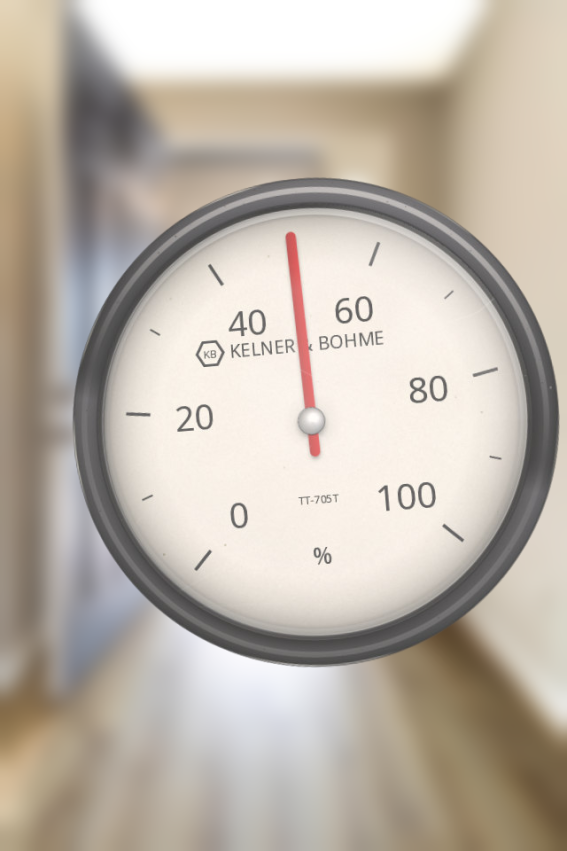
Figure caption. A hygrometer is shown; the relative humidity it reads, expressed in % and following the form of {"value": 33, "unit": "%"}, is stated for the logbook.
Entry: {"value": 50, "unit": "%"}
